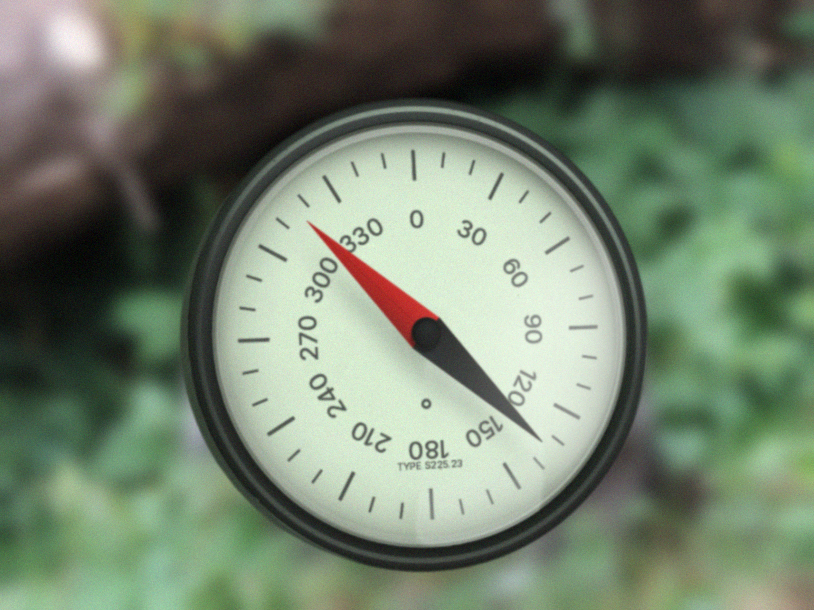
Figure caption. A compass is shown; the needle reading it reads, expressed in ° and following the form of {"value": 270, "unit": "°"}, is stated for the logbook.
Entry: {"value": 315, "unit": "°"}
